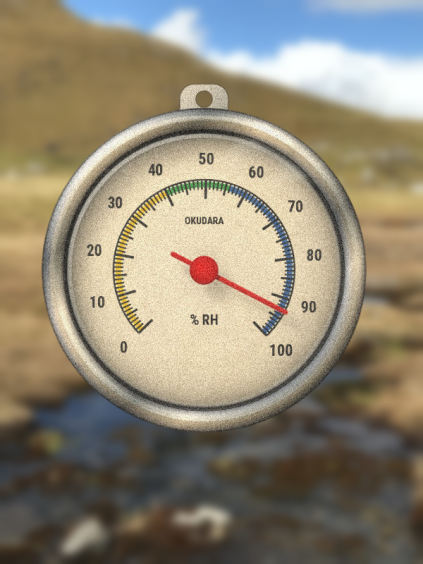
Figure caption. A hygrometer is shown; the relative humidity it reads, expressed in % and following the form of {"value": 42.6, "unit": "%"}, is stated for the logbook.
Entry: {"value": 93, "unit": "%"}
